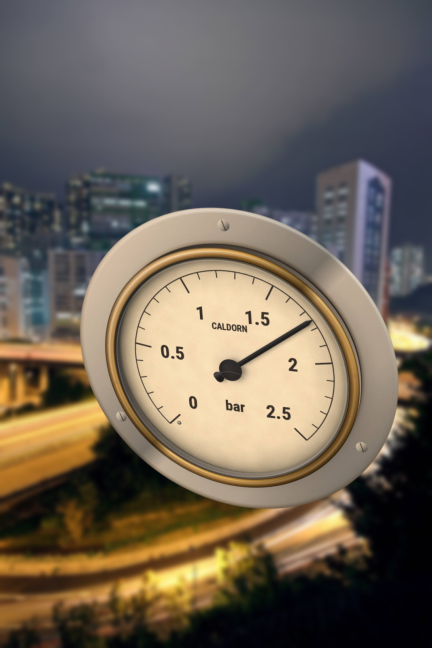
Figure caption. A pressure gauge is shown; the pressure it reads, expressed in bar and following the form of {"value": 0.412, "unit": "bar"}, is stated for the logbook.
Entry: {"value": 1.75, "unit": "bar"}
